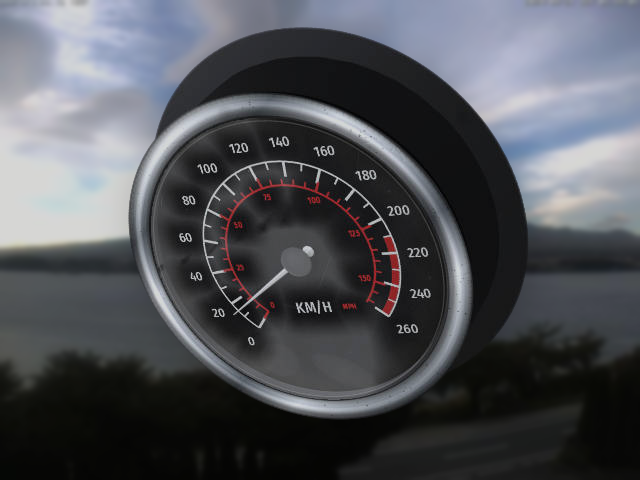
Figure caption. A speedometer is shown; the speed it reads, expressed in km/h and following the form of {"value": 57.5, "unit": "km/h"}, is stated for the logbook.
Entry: {"value": 15, "unit": "km/h"}
